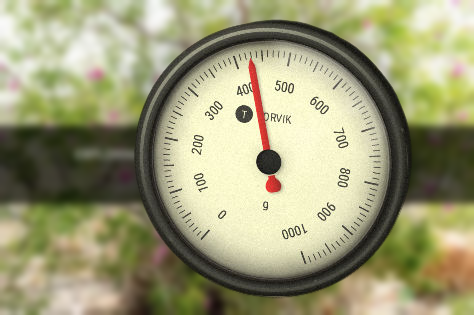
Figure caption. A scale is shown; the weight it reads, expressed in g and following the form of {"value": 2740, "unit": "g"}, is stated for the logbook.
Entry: {"value": 430, "unit": "g"}
